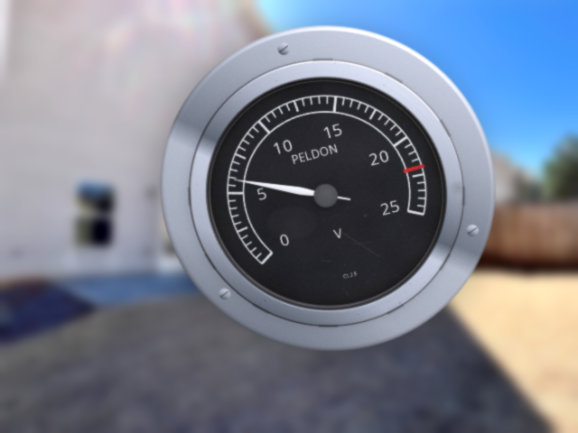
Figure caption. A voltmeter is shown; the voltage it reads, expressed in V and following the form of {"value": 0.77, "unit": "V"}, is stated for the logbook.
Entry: {"value": 6, "unit": "V"}
